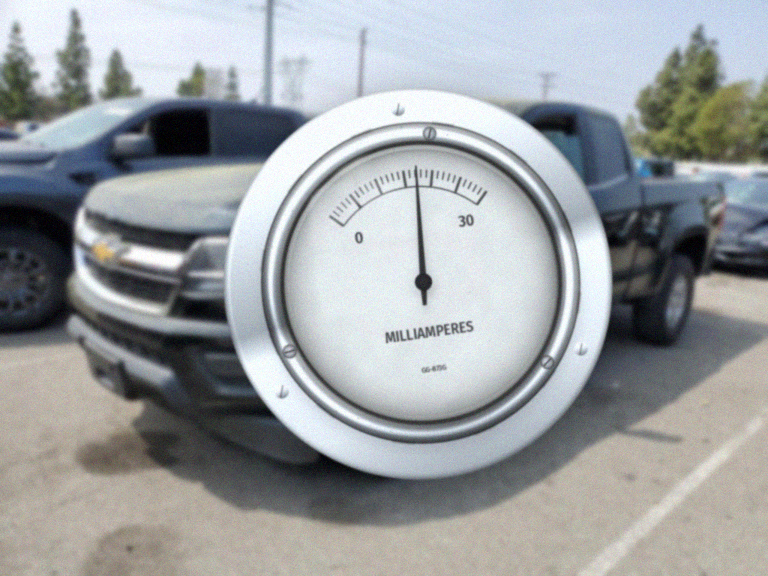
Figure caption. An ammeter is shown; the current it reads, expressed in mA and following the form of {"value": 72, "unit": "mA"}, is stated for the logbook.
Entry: {"value": 17, "unit": "mA"}
